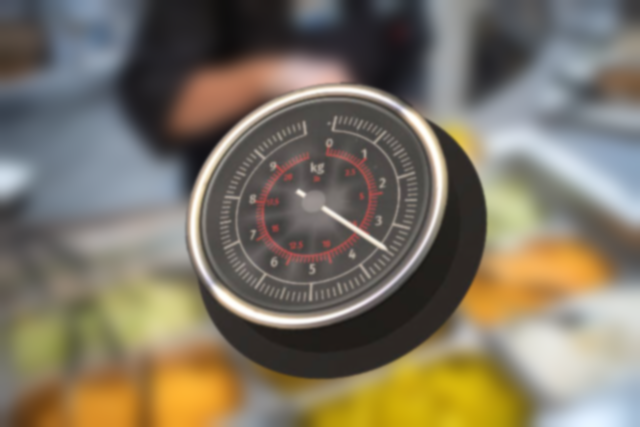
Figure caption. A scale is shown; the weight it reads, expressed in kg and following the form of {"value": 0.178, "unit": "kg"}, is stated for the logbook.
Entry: {"value": 3.5, "unit": "kg"}
